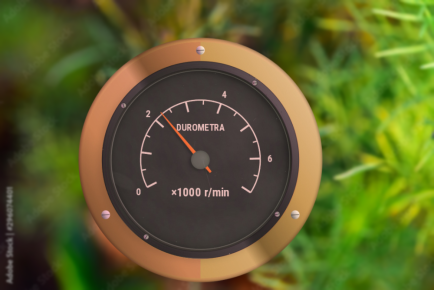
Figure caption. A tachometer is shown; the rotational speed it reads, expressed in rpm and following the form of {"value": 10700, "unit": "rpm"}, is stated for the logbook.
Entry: {"value": 2250, "unit": "rpm"}
